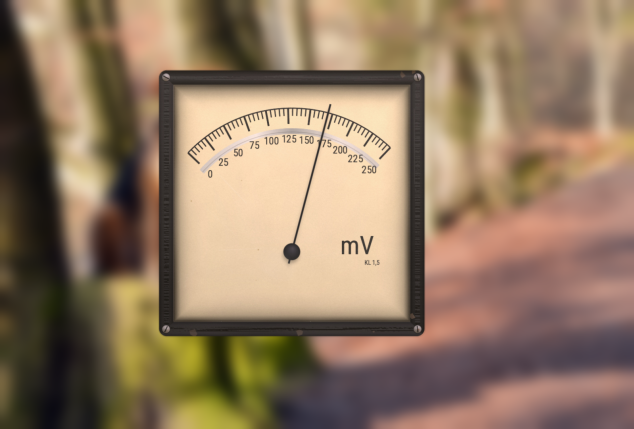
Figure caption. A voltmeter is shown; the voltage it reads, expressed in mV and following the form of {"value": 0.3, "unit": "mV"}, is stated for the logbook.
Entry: {"value": 170, "unit": "mV"}
